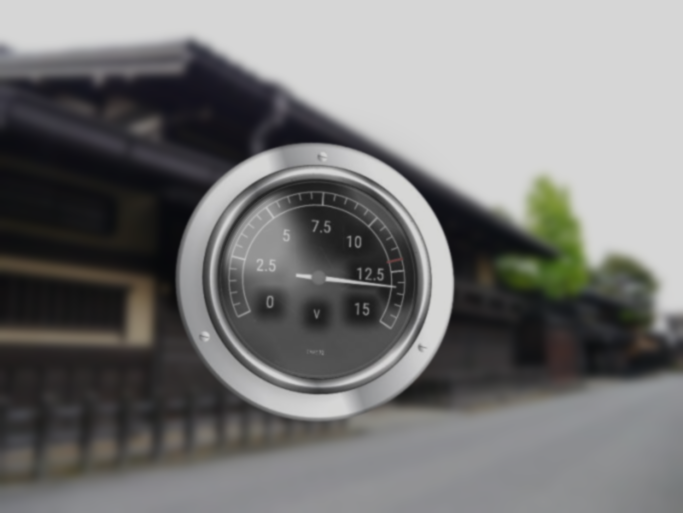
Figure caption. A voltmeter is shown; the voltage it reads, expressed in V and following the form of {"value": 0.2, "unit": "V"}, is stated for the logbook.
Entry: {"value": 13.25, "unit": "V"}
